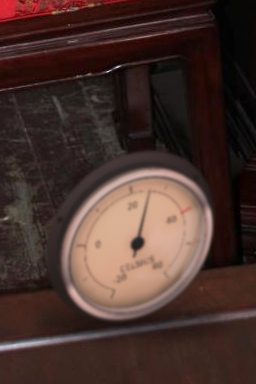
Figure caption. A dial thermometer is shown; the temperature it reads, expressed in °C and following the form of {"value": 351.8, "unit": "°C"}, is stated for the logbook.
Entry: {"value": 25, "unit": "°C"}
